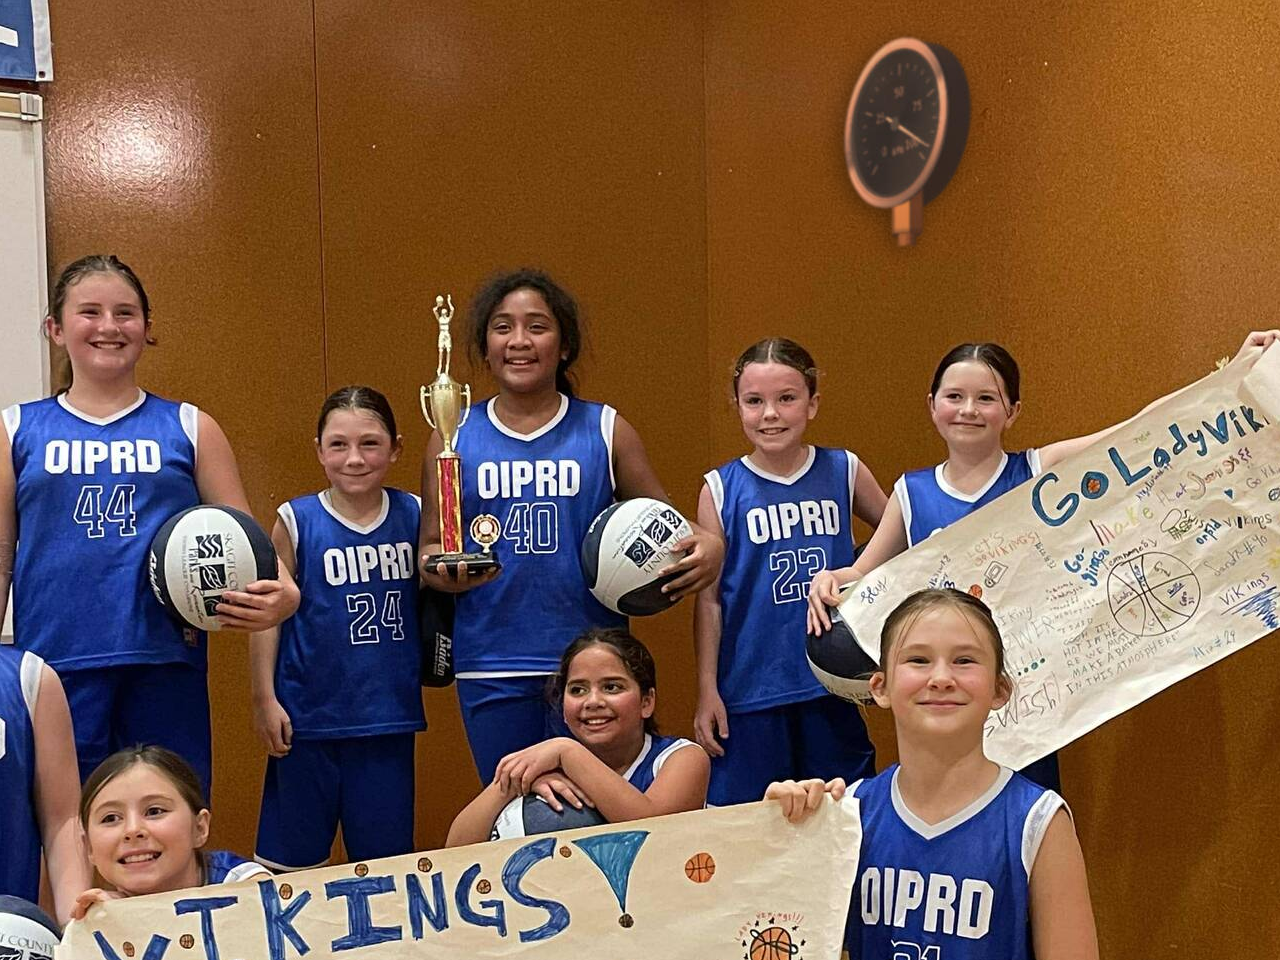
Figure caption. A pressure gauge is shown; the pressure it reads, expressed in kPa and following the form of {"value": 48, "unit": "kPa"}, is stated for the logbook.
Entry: {"value": 95, "unit": "kPa"}
